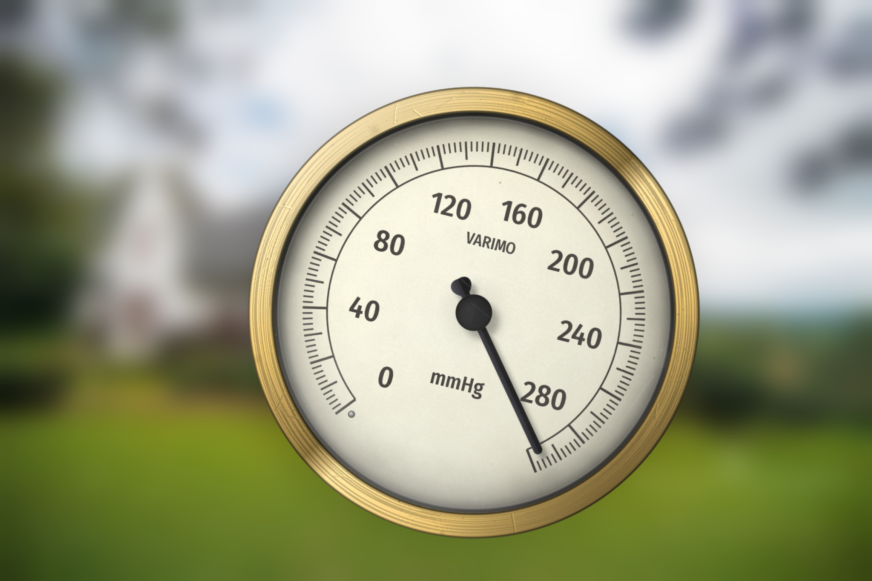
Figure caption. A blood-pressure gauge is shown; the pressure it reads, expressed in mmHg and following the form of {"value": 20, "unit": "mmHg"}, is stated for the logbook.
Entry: {"value": 296, "unit": "mmHg"}
